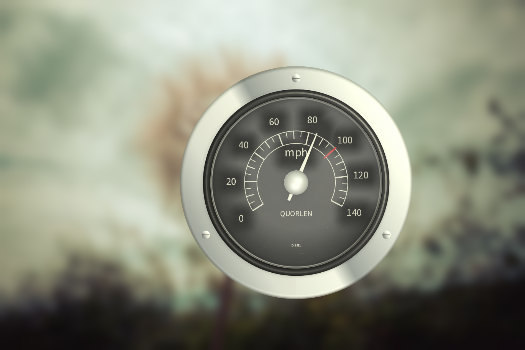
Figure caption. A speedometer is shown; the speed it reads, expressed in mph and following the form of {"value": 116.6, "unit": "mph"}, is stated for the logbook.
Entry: {"value": 85, "unit": "mph"}
